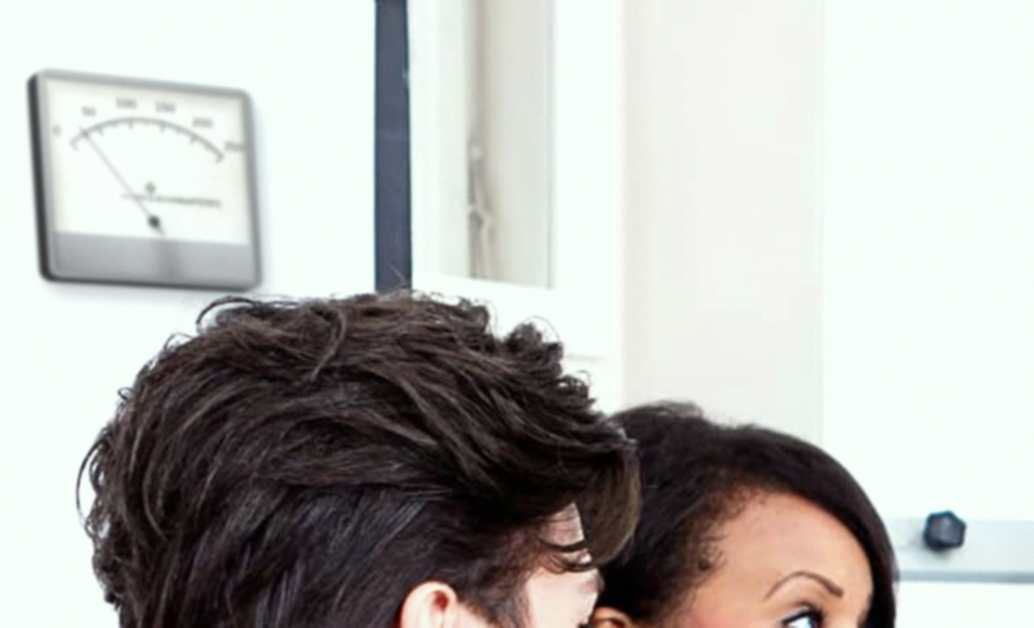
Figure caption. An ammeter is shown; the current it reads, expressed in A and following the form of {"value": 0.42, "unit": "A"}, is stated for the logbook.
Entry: {"value": 25, "unit": "A"}
